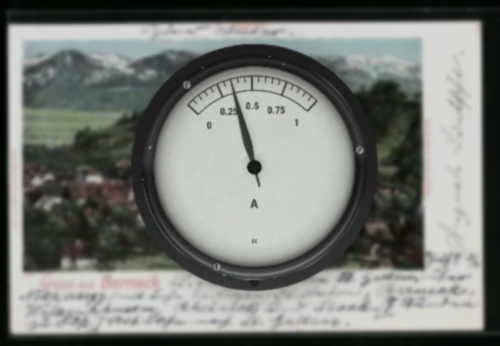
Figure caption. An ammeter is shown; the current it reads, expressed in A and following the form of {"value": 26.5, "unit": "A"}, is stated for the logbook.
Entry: {"value": 0.35, "unit": "A"}
